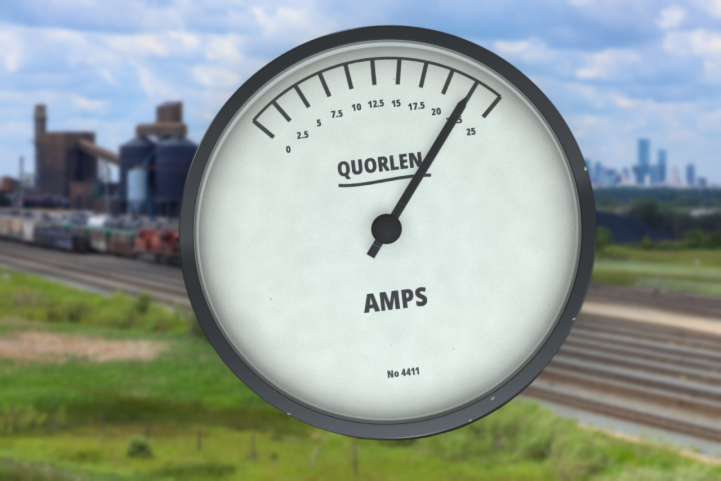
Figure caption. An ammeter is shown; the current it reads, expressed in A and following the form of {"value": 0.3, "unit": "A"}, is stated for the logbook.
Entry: {"value": 22.5, "unit": "A"}
